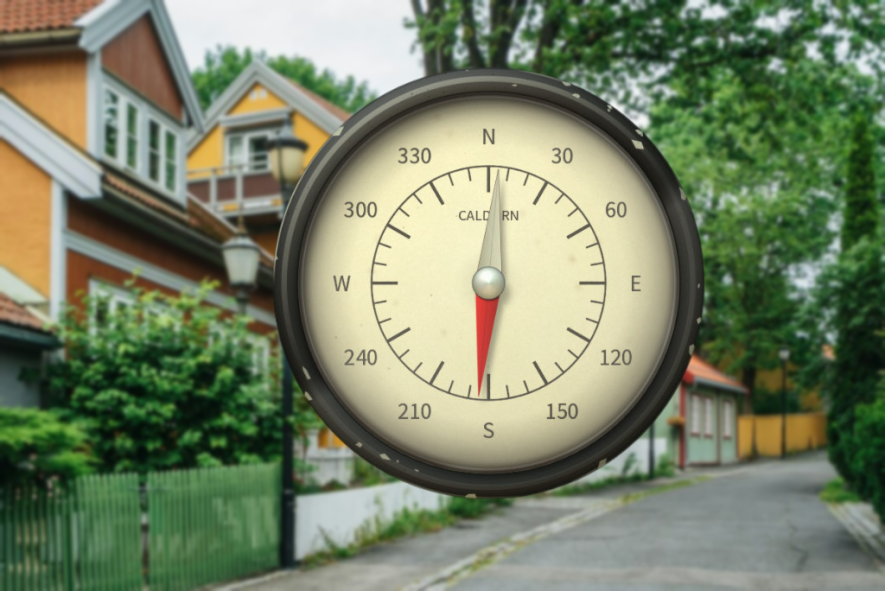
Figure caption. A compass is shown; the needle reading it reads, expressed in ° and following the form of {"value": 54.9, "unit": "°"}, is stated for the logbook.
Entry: {"value": 185, "unit": "°"}
